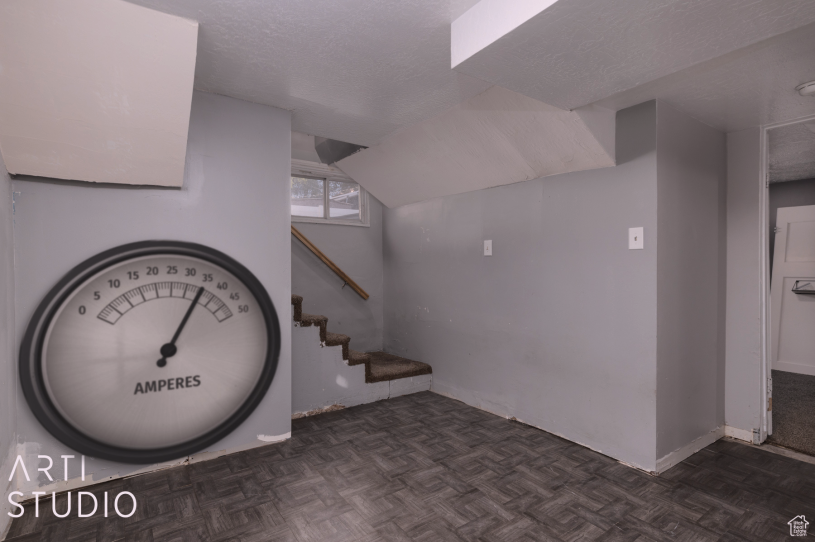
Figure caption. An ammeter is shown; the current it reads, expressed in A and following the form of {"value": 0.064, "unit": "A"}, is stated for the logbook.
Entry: {"value": 35, "unit": "A"}
